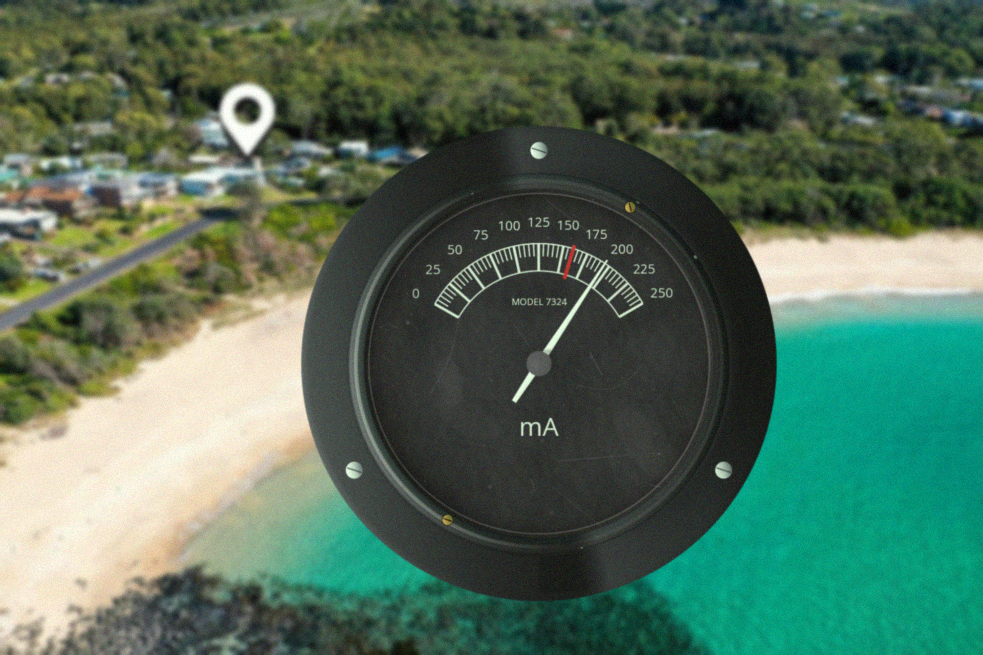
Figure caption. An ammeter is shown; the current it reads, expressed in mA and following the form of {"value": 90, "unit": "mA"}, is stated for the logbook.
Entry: {"value": 195, "unit": "mA"}
